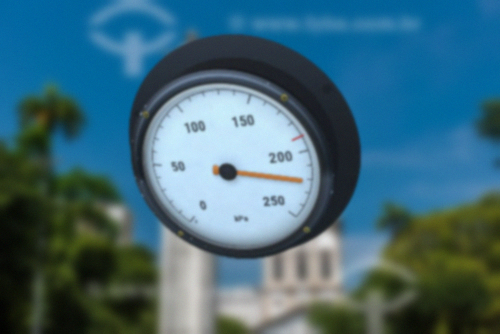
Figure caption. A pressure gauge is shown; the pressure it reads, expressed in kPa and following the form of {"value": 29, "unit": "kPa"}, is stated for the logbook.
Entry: {"value": 220, "unit": "kPa"}
